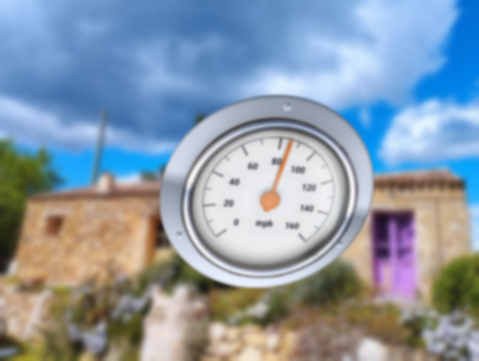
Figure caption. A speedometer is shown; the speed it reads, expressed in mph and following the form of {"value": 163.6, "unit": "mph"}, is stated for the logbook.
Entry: {"value": 85, "unit": "mph"}
